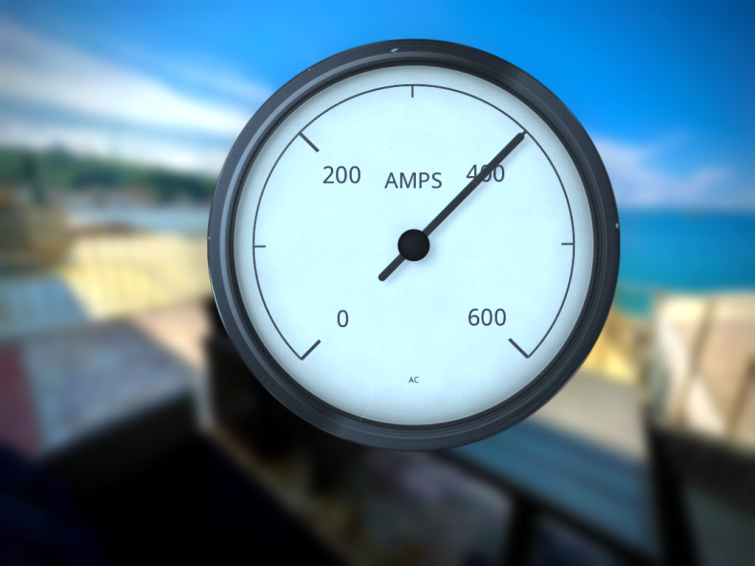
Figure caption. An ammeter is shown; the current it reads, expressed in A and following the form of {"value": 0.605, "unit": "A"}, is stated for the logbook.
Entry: {"value": 400, "unit": "A"}
